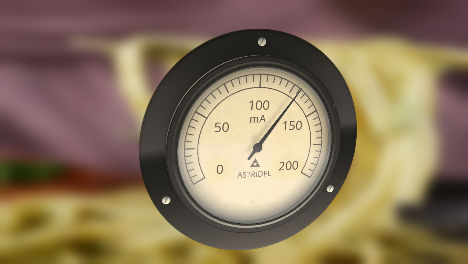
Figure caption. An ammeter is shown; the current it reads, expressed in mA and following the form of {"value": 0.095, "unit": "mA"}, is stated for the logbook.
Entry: {"value": 130, "unit": "mA"}
